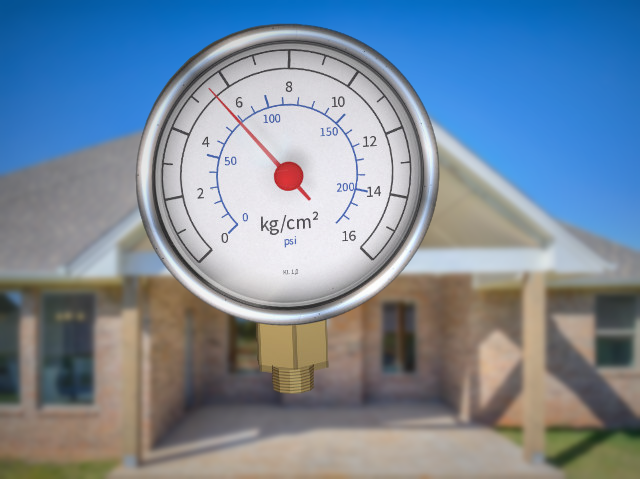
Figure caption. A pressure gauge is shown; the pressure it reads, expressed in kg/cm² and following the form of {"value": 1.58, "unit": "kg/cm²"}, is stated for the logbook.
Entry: {"value": 5.5, "unit": "kg/cm²"}
